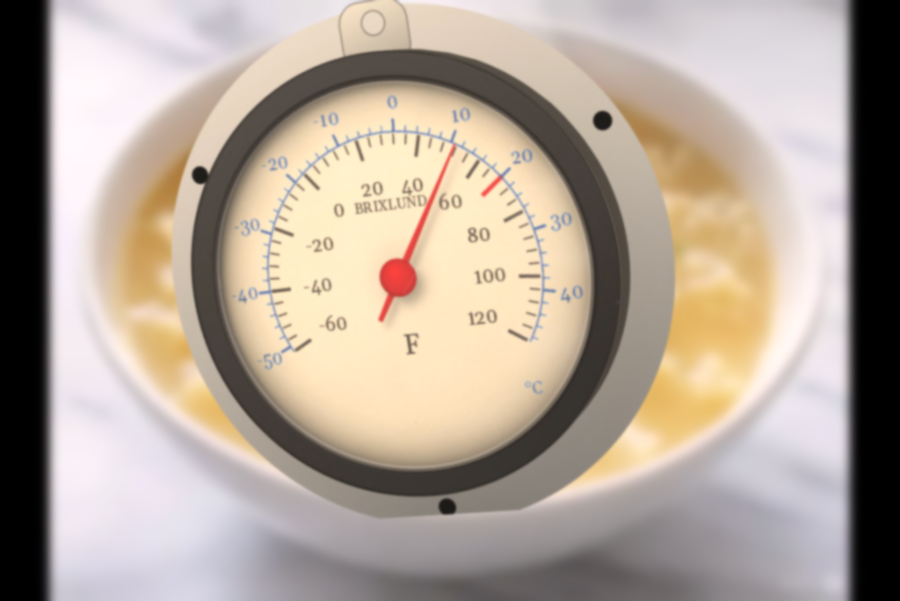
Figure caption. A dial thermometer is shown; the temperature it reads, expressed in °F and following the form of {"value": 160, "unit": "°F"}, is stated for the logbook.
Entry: {"value": 52, "unit": "°F"}
